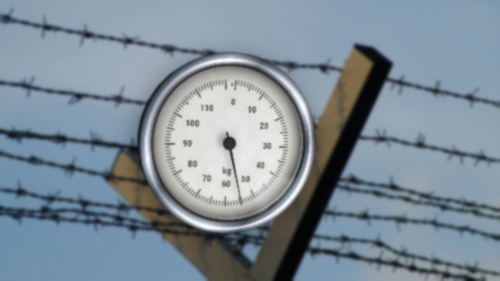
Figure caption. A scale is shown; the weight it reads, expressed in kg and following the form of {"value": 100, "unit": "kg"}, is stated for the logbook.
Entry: {"value": 55, "unit": "kg"}
